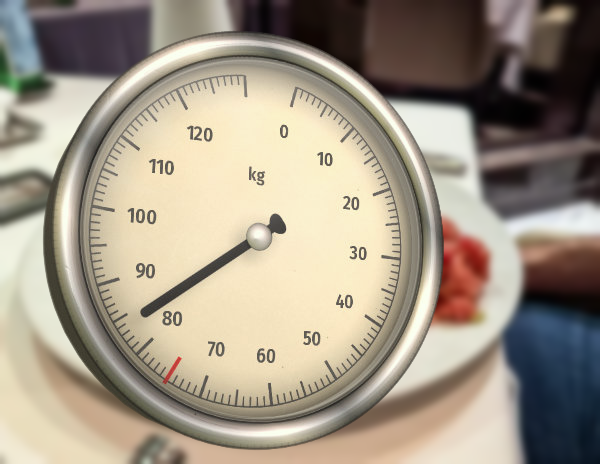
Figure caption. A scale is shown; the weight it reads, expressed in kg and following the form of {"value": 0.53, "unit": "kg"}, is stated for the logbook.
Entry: {"value": 84, "unit": "kg"}
